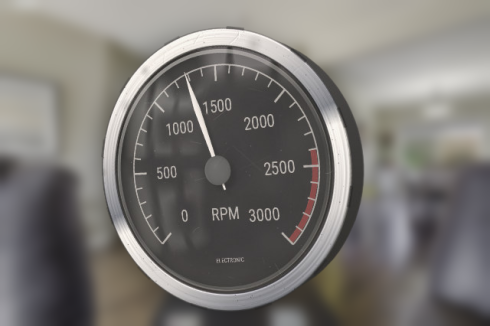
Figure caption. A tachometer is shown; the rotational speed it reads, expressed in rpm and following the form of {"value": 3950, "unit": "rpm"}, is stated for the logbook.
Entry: {"value": 1300, "unit": "rpm"}
